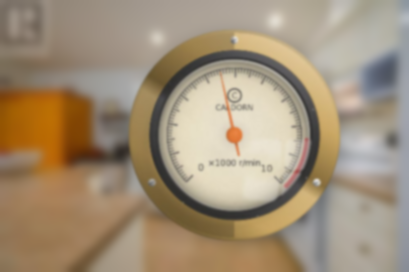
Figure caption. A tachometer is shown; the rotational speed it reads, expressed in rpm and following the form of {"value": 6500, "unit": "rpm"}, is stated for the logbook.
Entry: {"value": 4500, "unit": "rpm"}
